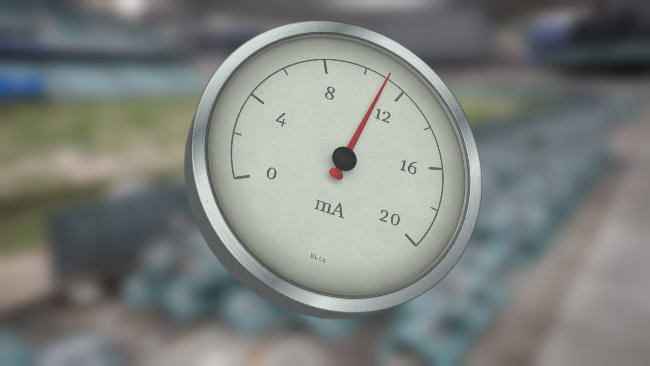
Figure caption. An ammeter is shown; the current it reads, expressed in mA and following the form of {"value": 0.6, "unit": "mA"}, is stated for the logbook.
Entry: {"value": 11, "unit": "mA"}
